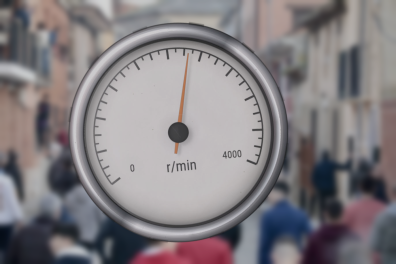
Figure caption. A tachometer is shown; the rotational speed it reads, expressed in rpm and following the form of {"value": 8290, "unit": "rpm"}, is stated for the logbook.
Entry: {"value": 2250, "unit": "rpm"}
